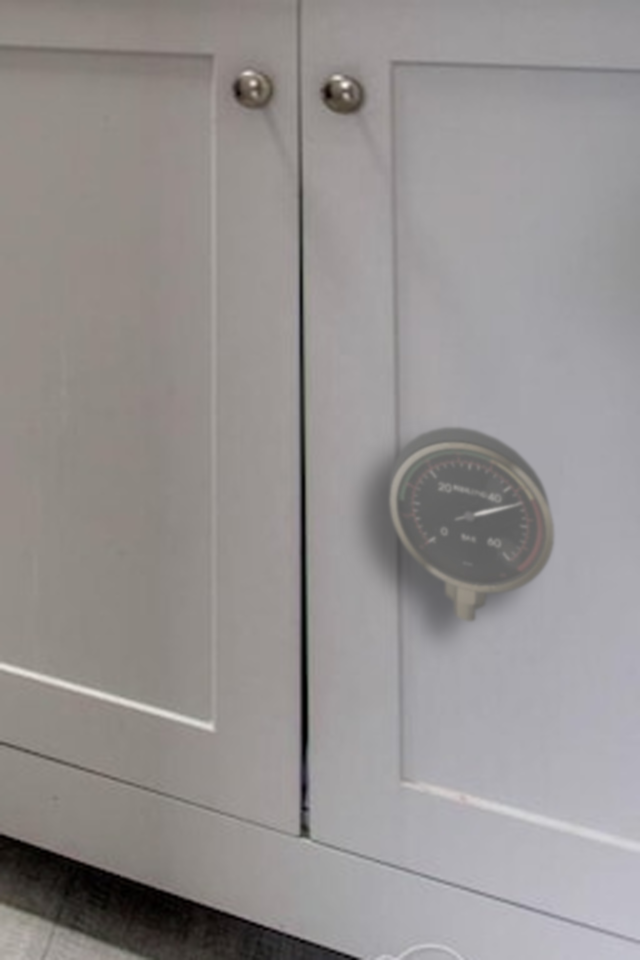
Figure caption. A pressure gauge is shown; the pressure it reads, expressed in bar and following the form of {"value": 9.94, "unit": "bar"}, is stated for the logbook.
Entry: {"value": 44, "unit": "bar"}
